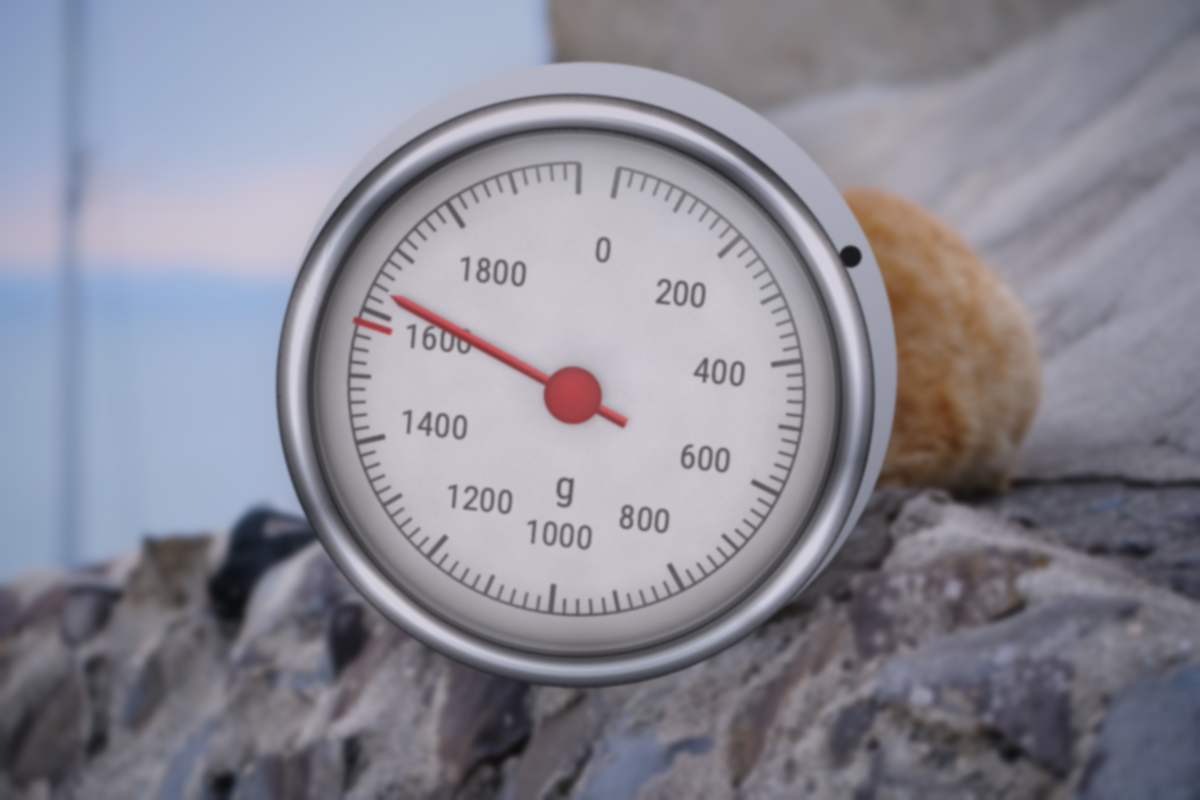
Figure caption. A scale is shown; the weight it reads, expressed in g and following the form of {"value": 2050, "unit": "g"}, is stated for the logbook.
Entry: {"value": 1640, "unit": "g"}
